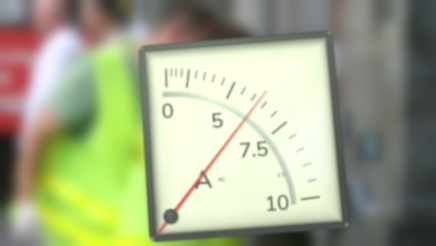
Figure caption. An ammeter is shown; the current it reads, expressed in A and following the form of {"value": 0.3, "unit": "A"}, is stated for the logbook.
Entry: {"value": 6.25, "unit": "A"}
